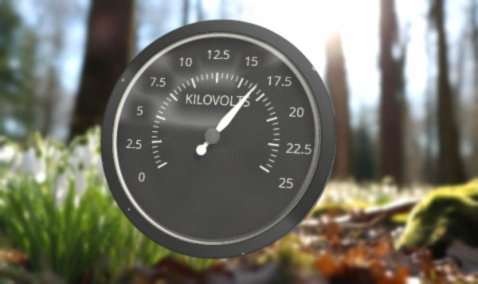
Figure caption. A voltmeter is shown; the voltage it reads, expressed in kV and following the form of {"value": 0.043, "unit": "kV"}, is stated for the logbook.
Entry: {"value": 16.5, "unit": "kV"}
